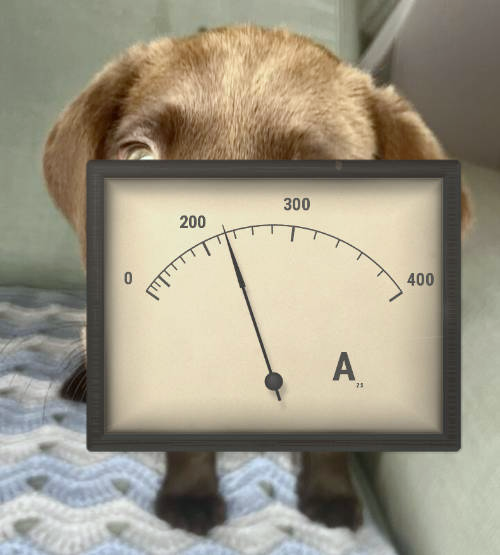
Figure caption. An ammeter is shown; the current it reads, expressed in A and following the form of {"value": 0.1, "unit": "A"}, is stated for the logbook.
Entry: {"value": 230, "unit": "A"}
